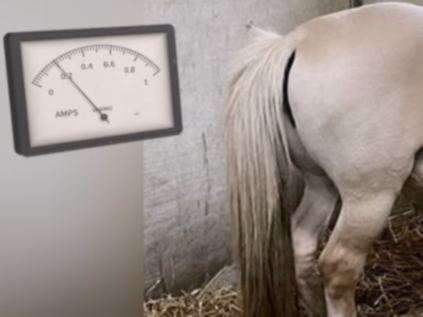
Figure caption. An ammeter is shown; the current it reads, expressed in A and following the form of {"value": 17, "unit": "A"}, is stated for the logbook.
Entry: {"value": 0.2, "unit": "A"}
